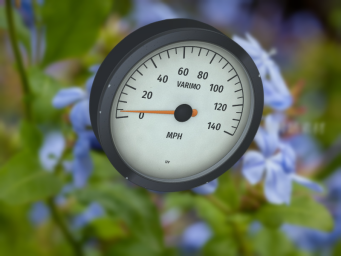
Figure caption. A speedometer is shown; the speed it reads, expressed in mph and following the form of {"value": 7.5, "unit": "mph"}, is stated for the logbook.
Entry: {"value": 5, "unit": "mph"}
